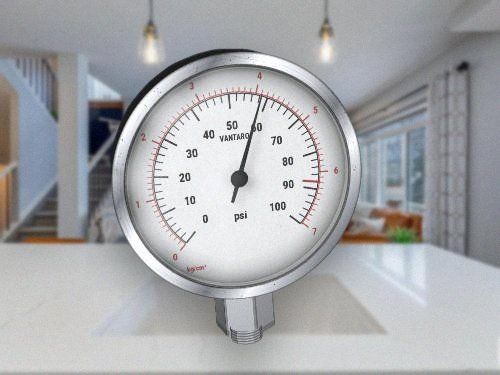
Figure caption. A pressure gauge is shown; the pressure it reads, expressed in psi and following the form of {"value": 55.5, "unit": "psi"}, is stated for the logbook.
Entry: {"value": 58, "unit": "psi"}
